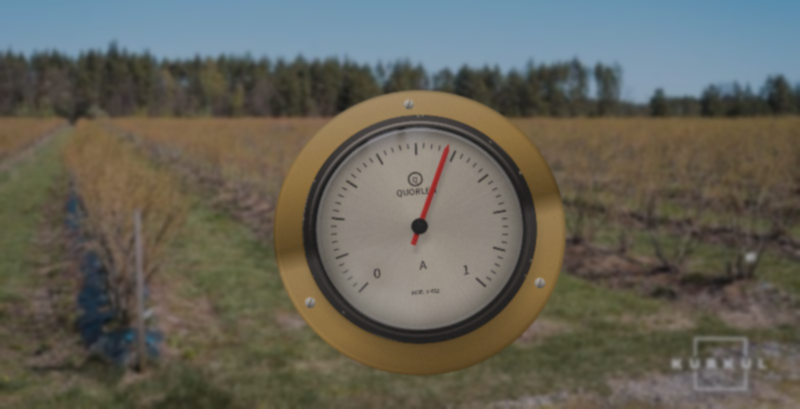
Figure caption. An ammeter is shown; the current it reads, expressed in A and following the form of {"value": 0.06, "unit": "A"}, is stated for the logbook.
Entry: {"value": 0.58, "unit": "A"}
